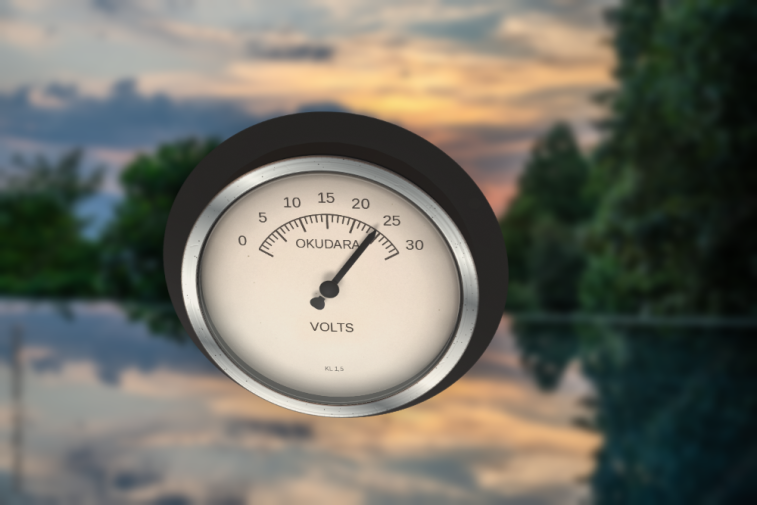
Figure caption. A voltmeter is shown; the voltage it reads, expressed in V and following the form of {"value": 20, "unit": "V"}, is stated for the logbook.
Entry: {"value": 24, "unit": "V"}
